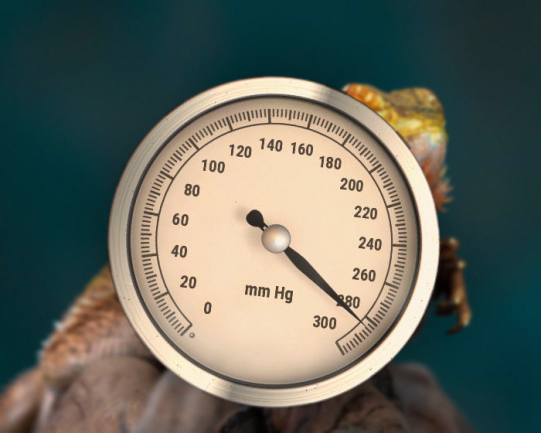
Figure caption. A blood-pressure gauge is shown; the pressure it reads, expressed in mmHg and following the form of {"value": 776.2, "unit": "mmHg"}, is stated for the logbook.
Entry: {"value": 284, "unit": "mmHg"}
